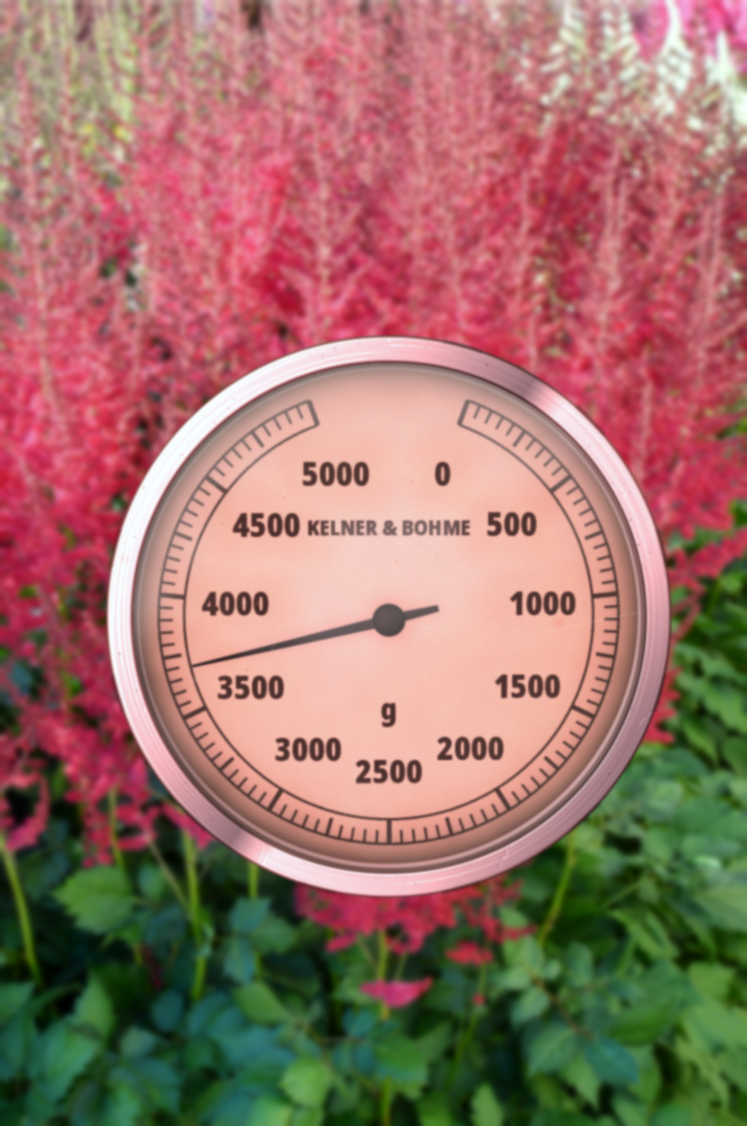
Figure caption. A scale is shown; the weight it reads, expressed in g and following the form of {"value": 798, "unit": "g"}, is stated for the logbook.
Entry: {"value": 3700, "unit": "g"}
